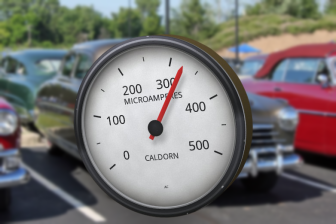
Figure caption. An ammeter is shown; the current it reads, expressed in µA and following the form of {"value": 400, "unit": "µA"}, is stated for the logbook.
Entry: {"value": 325, "unit": "µA"}
